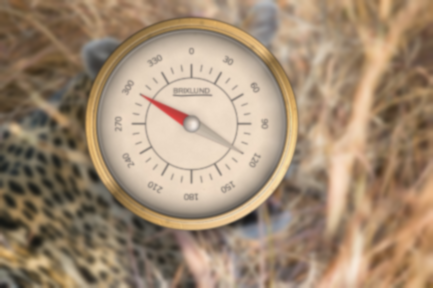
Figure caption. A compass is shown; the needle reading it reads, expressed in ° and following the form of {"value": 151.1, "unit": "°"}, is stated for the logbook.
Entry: {"value": 300, "unit": "°"}
